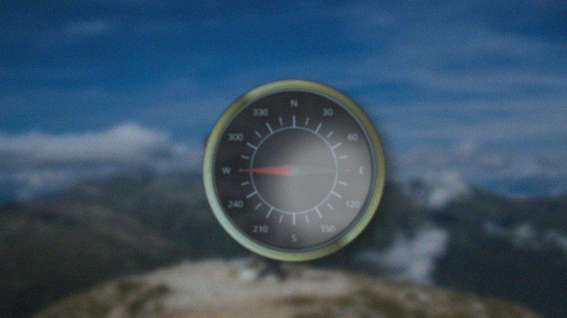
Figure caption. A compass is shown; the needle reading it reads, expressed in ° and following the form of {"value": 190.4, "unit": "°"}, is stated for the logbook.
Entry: {"value": 270, "unit": "°"}
